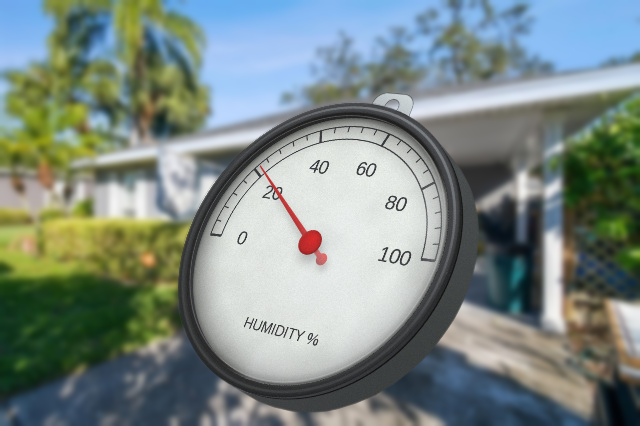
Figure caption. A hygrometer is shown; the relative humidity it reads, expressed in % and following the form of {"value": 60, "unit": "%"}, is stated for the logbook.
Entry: {"value": 22, "unit": "%"}
